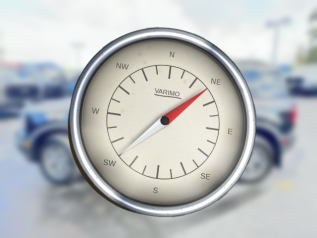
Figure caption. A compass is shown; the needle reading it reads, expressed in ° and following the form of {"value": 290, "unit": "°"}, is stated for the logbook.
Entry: {"value": 45, "unit": "°"}
